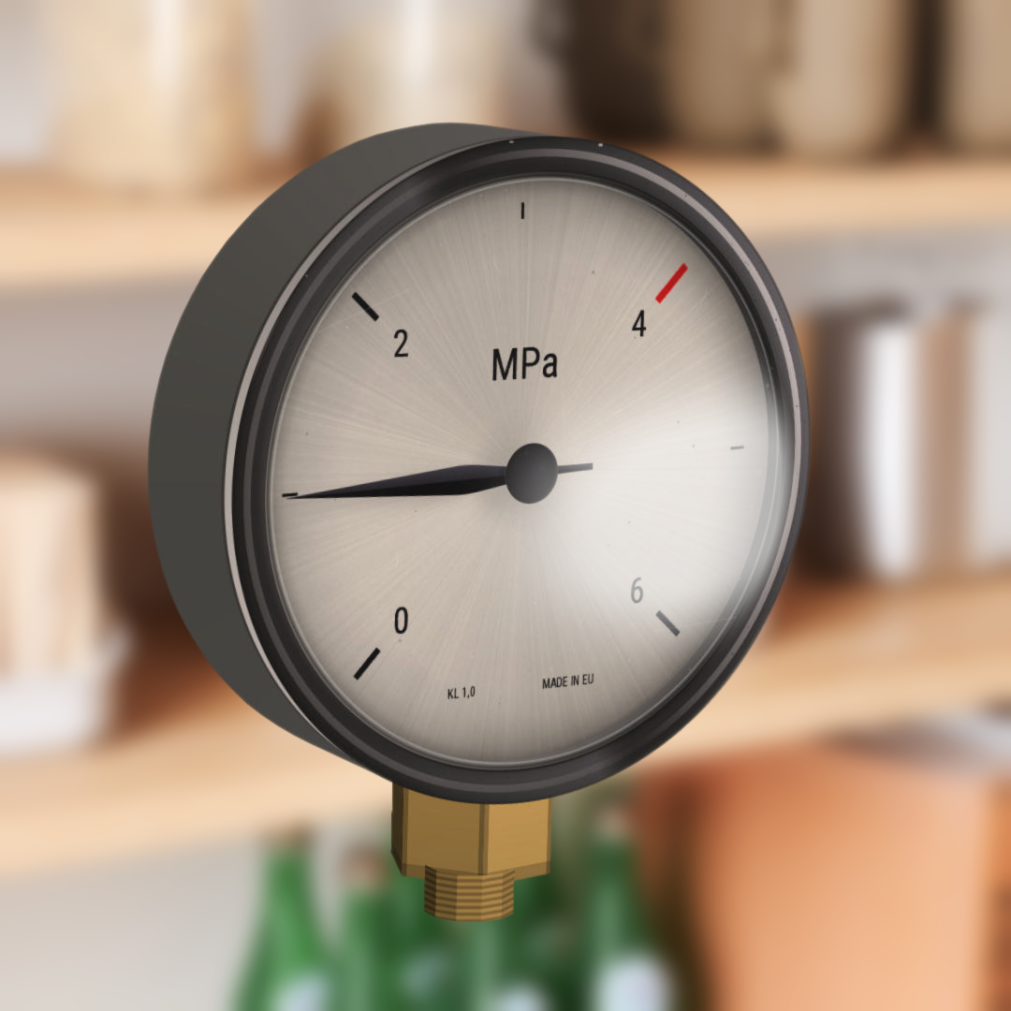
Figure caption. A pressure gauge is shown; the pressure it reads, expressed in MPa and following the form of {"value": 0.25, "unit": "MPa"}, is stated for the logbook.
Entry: {"value": 1, "unit": "MPa"}
